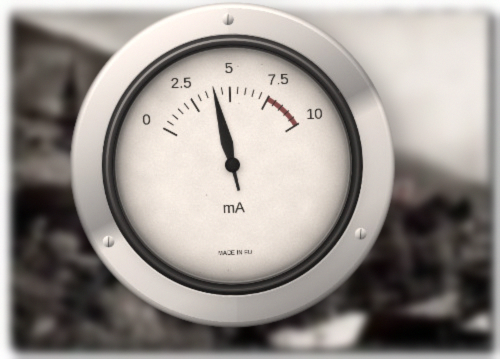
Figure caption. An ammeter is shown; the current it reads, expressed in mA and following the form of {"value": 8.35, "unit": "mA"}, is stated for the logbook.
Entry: {"value": 4, "unit": "mA"}
